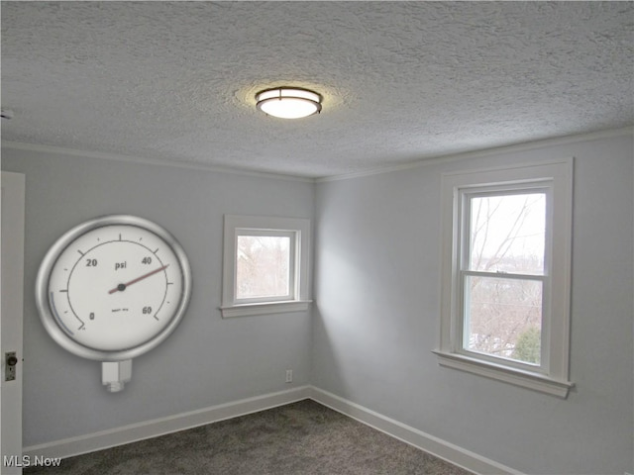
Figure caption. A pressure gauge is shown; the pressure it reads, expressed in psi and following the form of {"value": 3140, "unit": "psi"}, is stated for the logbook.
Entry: {"value": 45, "unit": "psi"}
